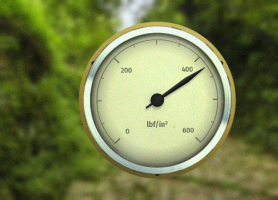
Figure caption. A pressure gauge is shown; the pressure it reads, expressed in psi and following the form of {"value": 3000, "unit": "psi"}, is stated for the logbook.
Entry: {"value": 425, "unit": "psi"}
